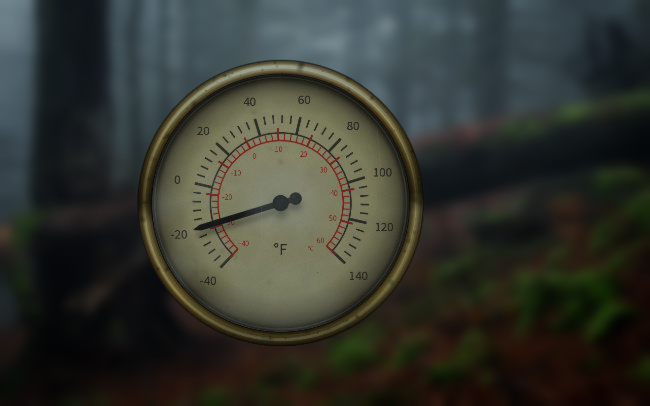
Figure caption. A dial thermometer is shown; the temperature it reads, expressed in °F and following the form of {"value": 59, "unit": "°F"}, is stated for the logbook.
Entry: {"value": -20, "unit": "°F"}
